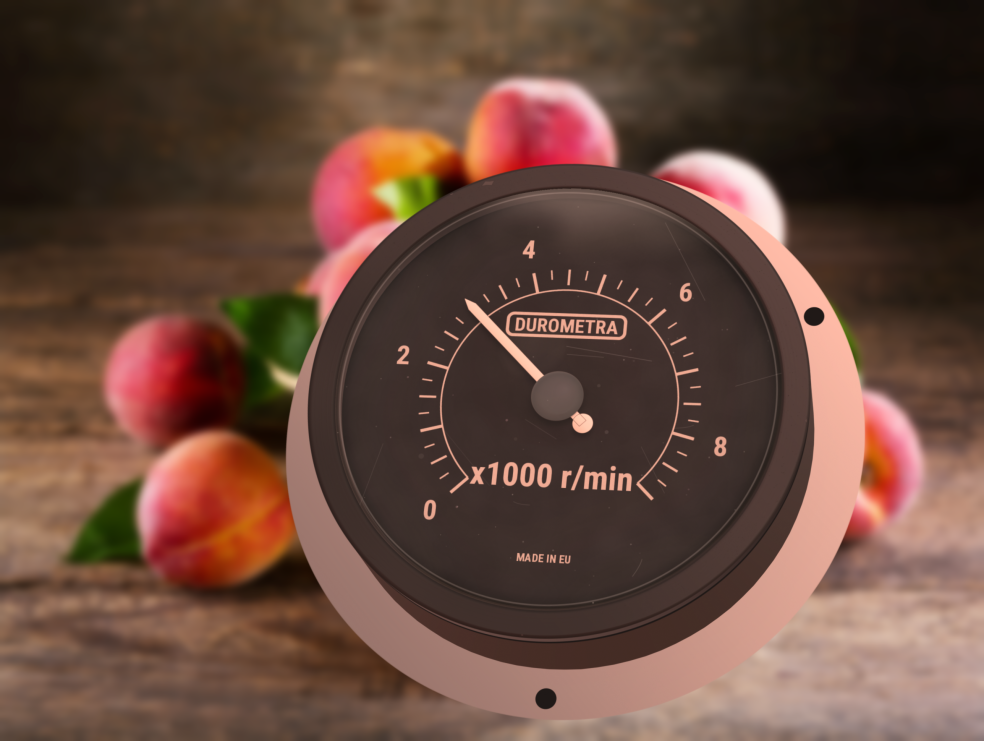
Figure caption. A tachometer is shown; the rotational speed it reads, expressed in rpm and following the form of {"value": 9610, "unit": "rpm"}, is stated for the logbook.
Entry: {"value": 3000, "unit": "rpm"}
